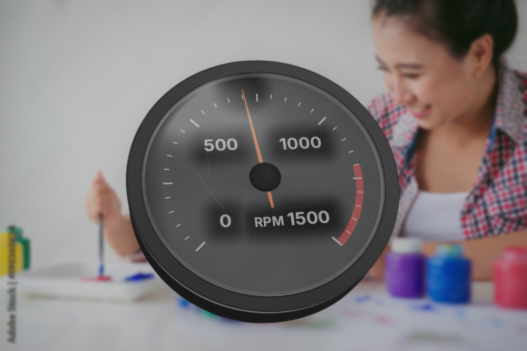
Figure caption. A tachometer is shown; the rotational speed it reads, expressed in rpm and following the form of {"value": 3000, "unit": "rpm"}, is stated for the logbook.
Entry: {"value": 700, "unit": "rpm"}
